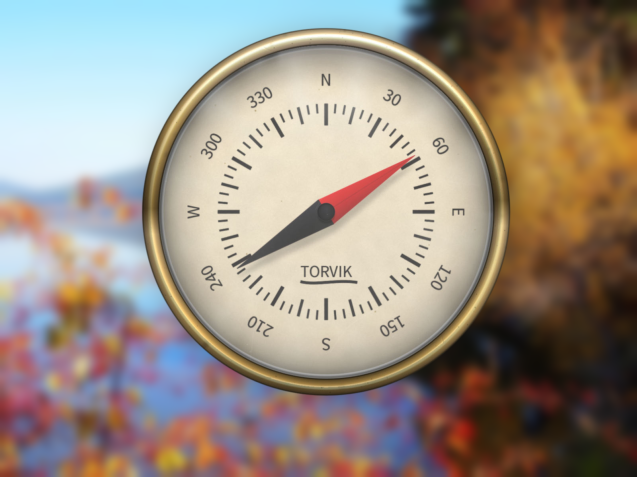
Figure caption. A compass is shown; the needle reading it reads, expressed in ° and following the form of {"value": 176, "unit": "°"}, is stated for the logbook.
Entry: {"value": 57.5, "unit": "°"}
